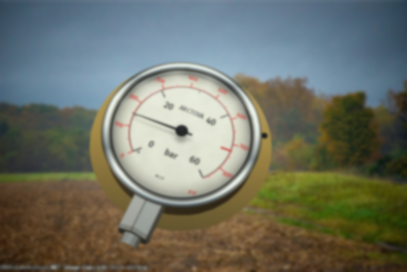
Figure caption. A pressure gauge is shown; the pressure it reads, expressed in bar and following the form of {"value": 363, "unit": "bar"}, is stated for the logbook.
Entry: {"value": 10, "unit": "bar"}
